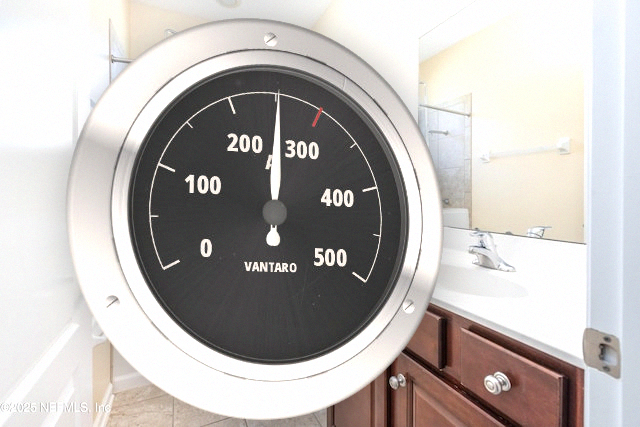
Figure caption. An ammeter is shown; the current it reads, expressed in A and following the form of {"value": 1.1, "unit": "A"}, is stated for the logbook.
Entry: {"value": 250, "unit": "A"}
